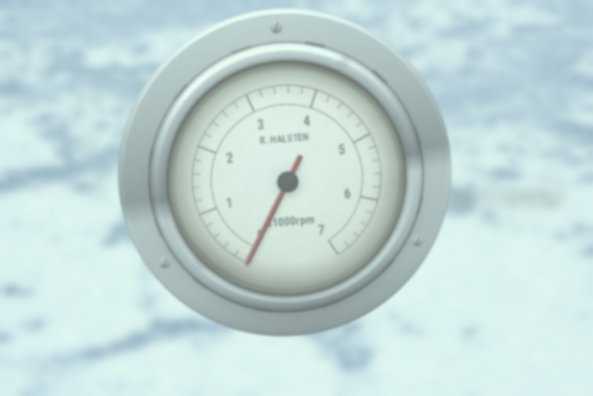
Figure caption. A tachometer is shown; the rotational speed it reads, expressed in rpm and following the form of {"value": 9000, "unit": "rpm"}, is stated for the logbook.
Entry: {"value": 0, "unit": "rpm"}
